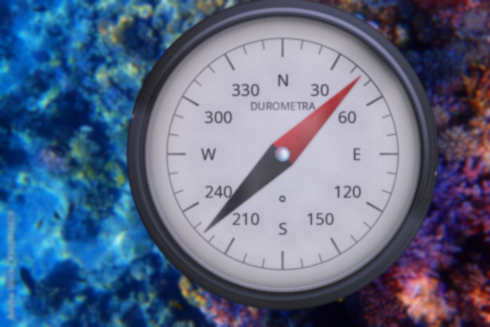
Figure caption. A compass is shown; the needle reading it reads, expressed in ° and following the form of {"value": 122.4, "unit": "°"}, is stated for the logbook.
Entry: {"value": 45, "unit": "°"}
